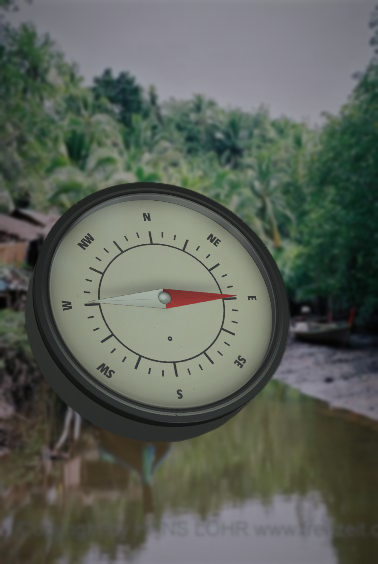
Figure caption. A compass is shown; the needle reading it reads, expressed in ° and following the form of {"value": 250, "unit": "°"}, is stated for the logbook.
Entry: {"value": 90, "unit": "°"}
